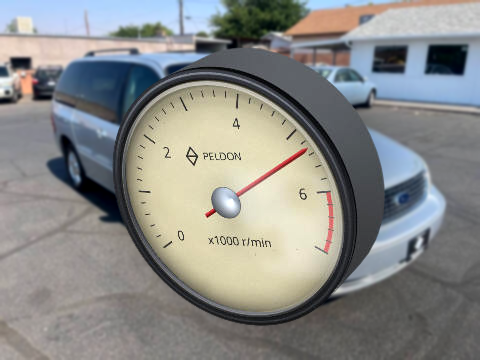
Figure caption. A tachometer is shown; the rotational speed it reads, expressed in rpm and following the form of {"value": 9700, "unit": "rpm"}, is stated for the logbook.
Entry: {"value": 5300, "unit": "rpm"}
